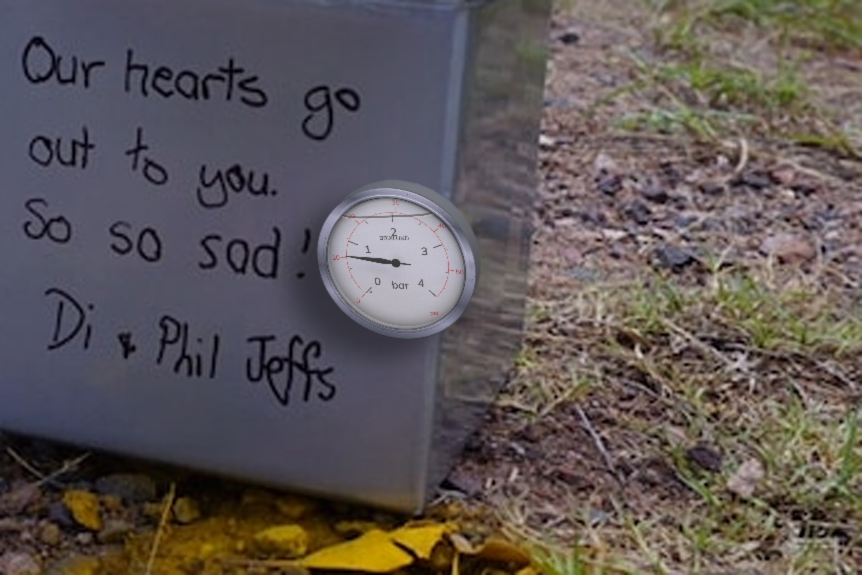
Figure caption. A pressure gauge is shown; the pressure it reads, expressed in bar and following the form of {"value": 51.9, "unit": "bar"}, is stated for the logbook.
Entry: {"value": 0.75, "unit": "bar"}
